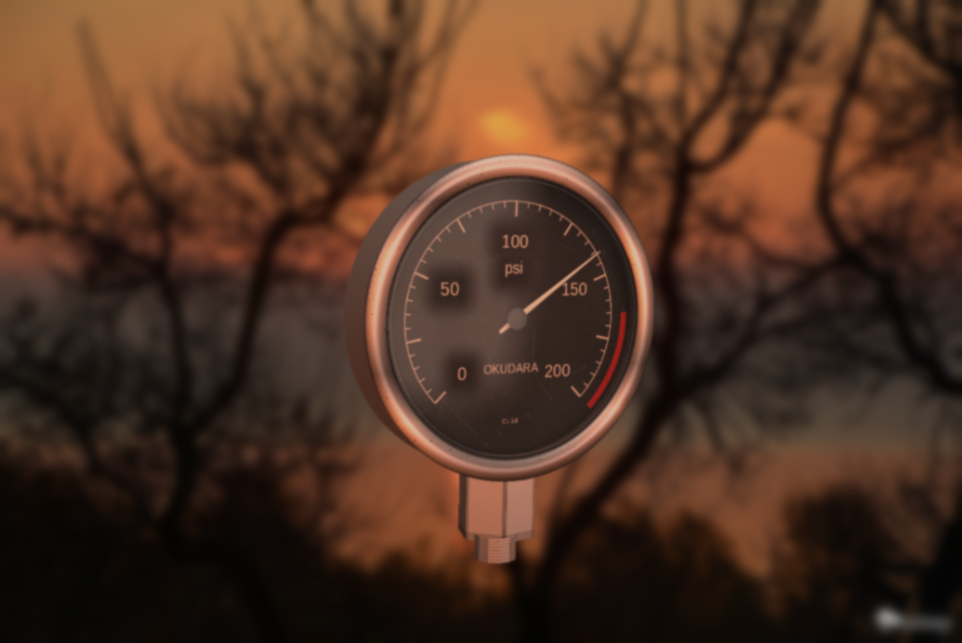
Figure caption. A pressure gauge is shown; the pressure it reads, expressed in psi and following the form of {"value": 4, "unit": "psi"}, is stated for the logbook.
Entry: {"value": 140, "unit": "psi"}
